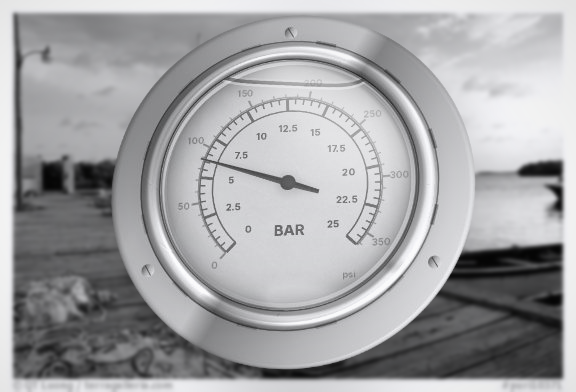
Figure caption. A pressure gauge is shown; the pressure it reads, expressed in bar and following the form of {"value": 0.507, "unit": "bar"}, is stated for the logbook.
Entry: {"value": 6, "unit": "bar"}
